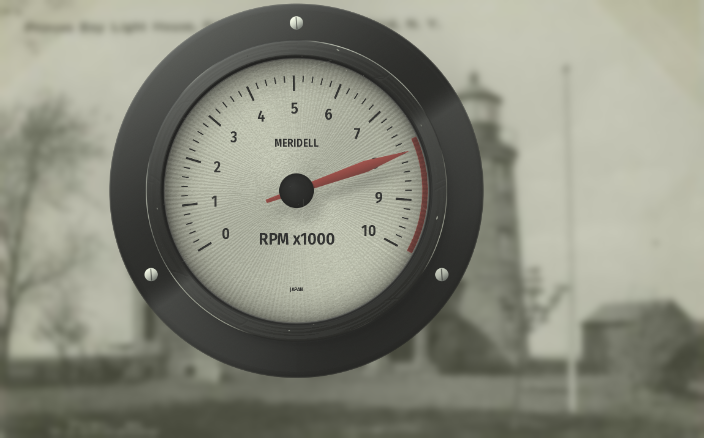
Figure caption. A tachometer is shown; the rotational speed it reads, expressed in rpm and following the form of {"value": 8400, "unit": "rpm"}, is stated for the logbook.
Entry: {"value": 8000, "unit": "rpm"}
